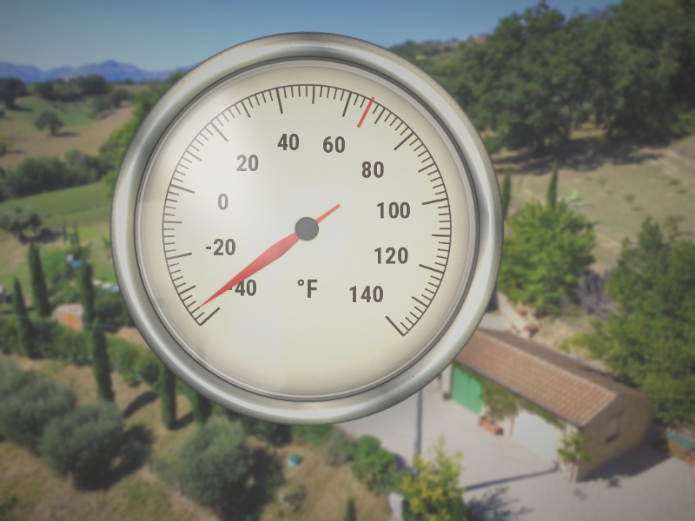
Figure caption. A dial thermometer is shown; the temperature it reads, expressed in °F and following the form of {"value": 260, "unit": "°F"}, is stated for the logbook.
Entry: {"value": -36, "unit": "°F"}
